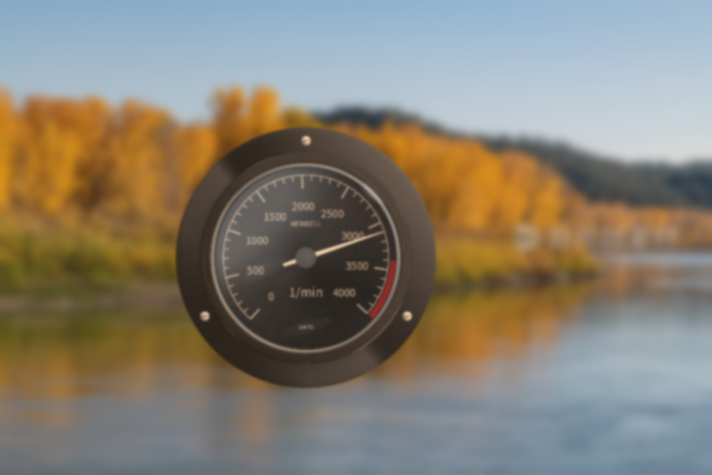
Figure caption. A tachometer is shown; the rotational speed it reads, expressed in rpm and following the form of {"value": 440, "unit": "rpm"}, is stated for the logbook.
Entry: {"value": 3100, "unit": "rpm"}
